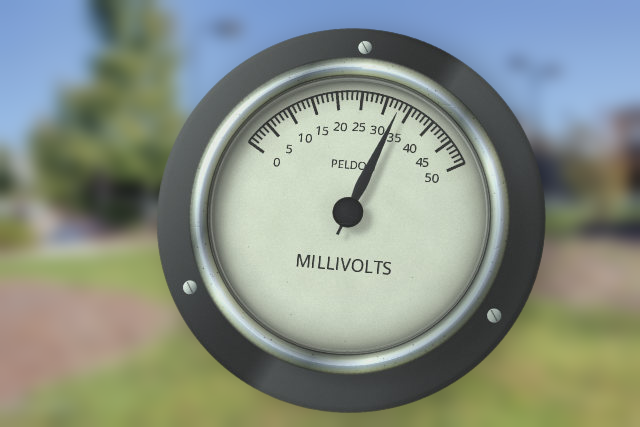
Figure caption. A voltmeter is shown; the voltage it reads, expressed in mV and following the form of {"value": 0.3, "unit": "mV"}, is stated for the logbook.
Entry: {"value": 33, "unit": "mV"}
